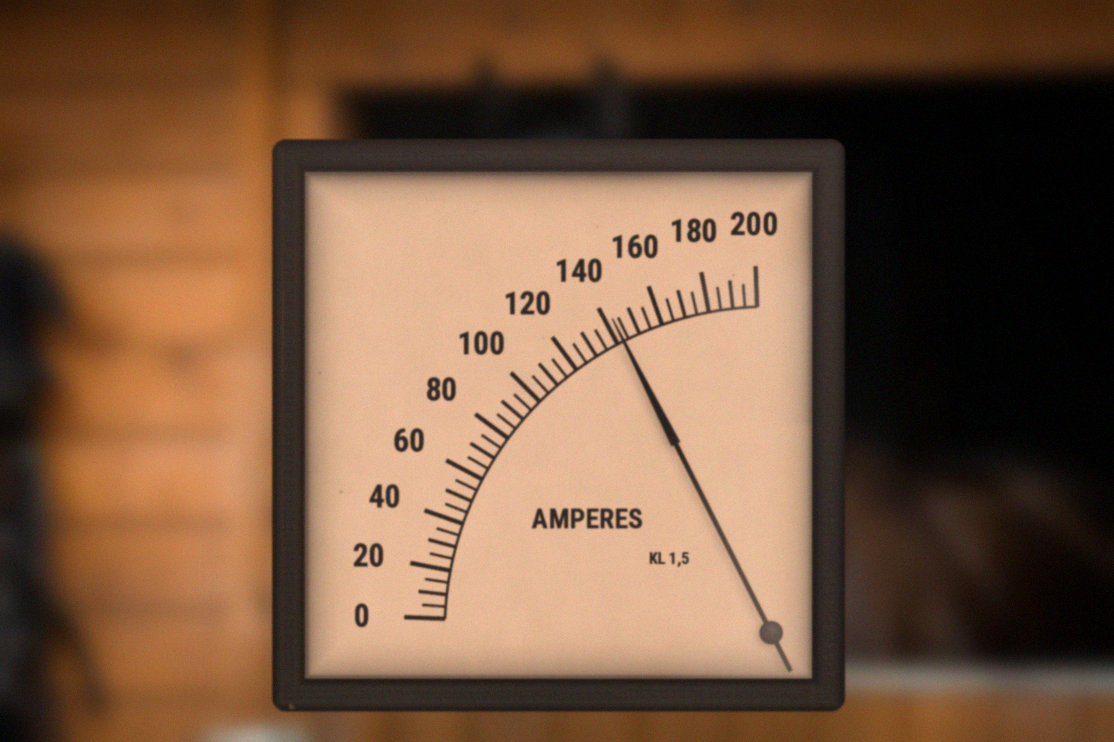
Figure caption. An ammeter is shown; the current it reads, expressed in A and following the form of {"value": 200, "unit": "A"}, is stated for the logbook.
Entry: {"value": 142.5, "unit": "A"}
